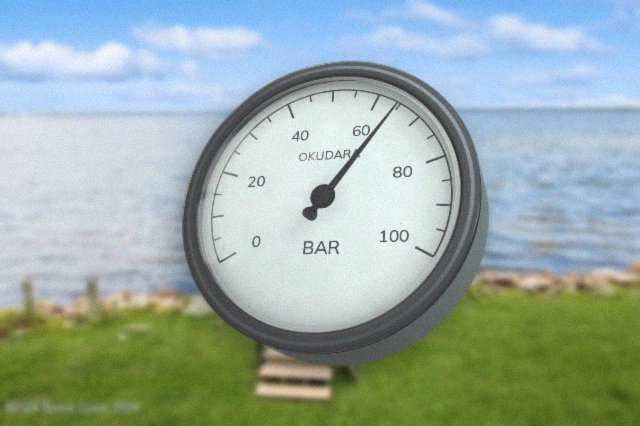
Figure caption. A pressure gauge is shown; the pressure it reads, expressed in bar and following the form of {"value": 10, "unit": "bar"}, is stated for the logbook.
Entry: {"value": 65, "unit": "bar"}
